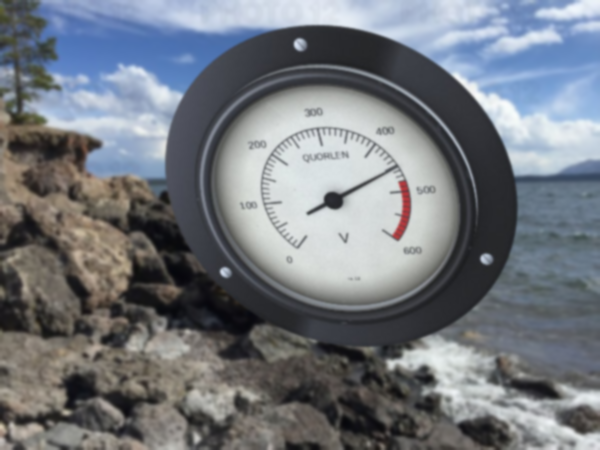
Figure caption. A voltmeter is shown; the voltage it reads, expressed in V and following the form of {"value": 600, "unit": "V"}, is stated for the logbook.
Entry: {"value": 450, "unit": "V"}
